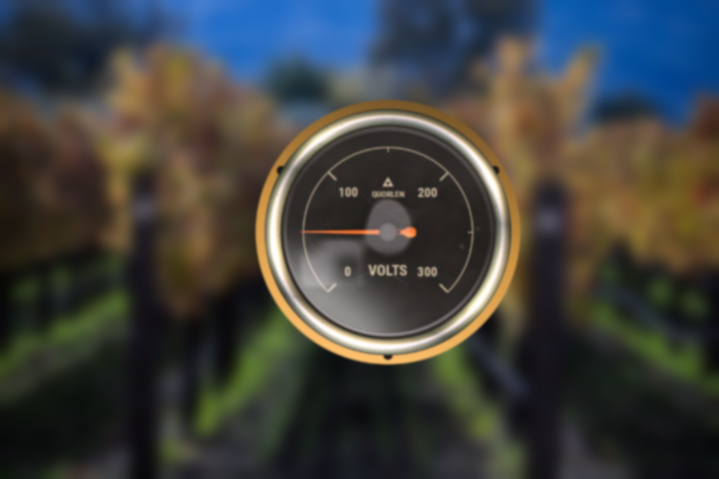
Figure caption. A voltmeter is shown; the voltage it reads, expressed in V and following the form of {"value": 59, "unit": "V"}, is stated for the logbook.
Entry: {"value": 50, "unit": "V"}
